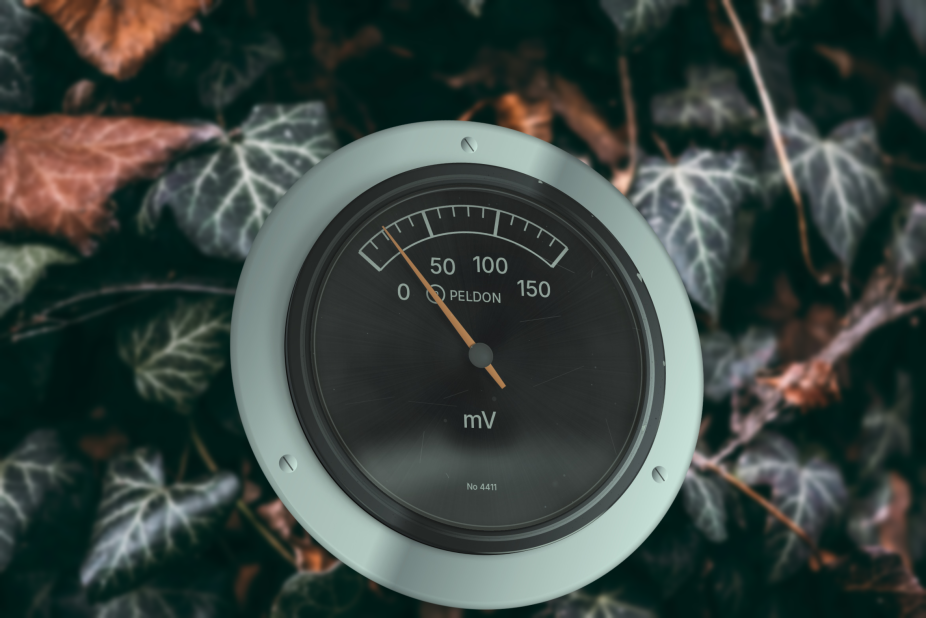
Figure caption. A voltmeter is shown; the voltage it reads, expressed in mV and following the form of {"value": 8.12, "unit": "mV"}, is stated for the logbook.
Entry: {"value": 20, "unit": "mV"}
